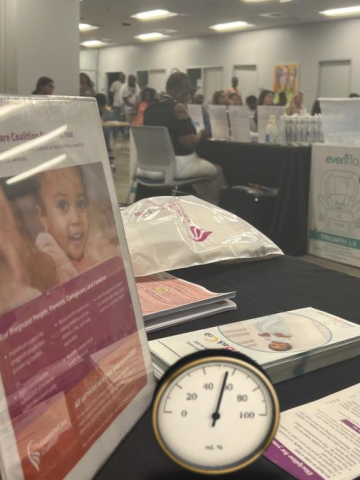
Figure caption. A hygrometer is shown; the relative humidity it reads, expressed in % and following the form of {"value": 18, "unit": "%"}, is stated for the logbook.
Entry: {"value": 55, "unit": "%"}
